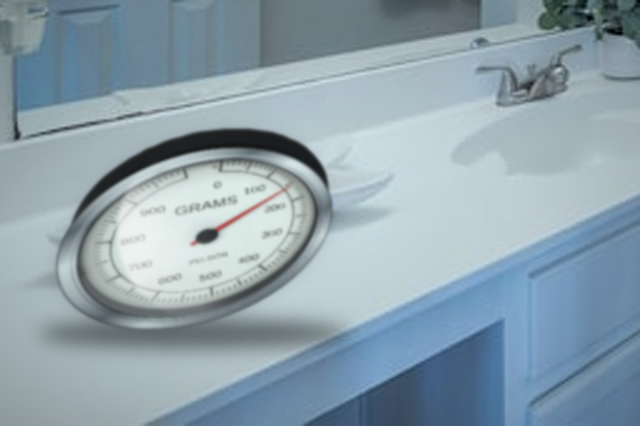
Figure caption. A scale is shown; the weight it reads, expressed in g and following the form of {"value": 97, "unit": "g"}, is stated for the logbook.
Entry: {"value": 150, "unit": "g"}
